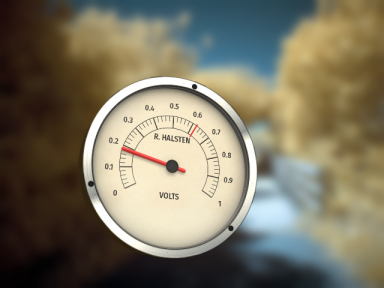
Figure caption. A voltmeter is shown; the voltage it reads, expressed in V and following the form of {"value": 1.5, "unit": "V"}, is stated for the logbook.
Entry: {"value": 0.18, "unit": "V"}
